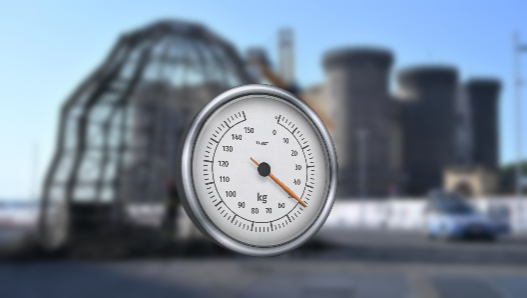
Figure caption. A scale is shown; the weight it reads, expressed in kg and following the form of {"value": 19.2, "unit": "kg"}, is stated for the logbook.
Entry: {"value": 50, "unit": "kg"}
